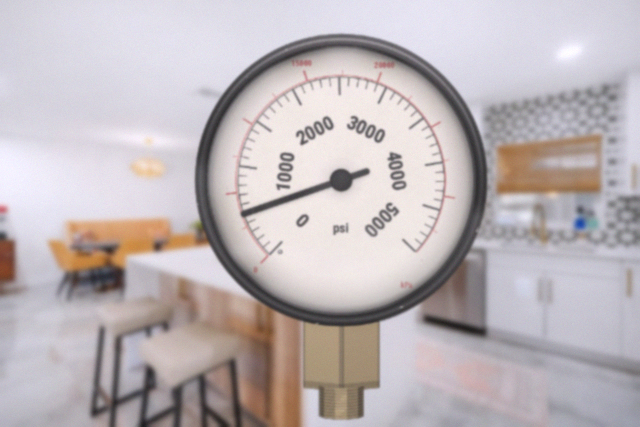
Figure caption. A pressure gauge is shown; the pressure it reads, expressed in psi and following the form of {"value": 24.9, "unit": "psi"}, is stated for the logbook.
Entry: {"value": 500, "unit": "psi"}
